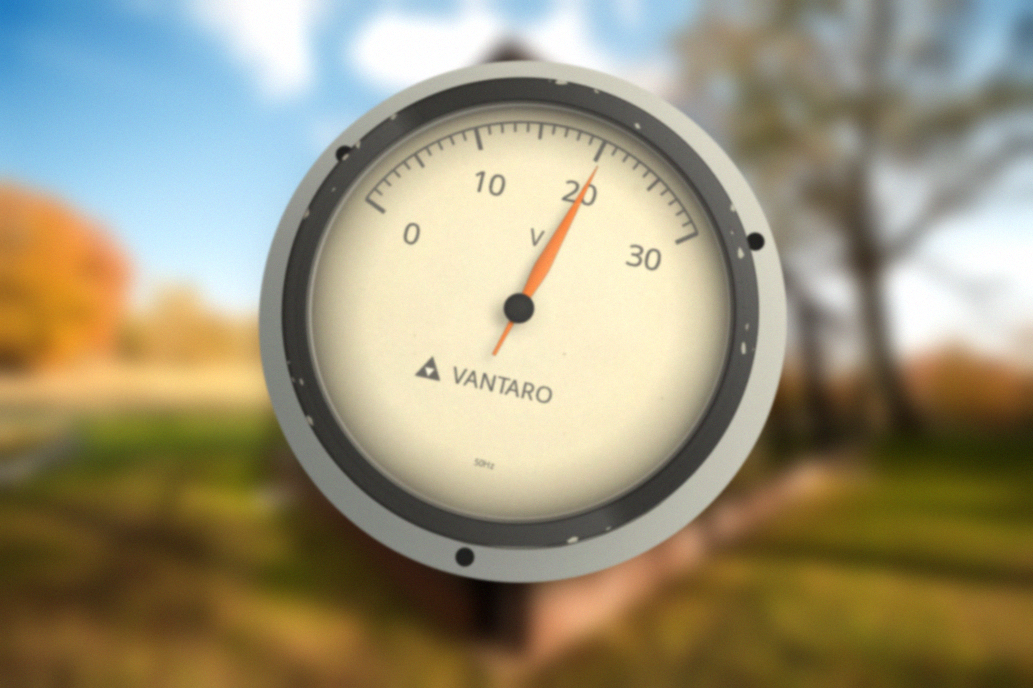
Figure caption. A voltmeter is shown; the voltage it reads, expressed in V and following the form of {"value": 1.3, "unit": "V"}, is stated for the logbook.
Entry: {"value": 20.5, "unit": "V"}
